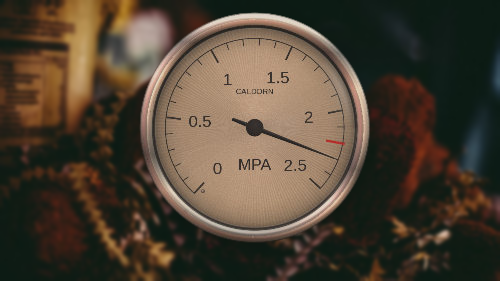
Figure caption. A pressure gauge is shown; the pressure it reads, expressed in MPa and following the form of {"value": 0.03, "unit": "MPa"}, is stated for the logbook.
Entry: {"value": 2.3, "unit": "MPa"}
